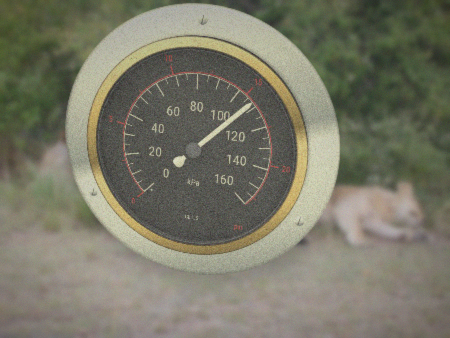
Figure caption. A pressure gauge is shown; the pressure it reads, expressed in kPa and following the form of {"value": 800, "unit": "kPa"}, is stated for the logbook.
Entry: {"value": 107.5, "unit": "kPa"}
